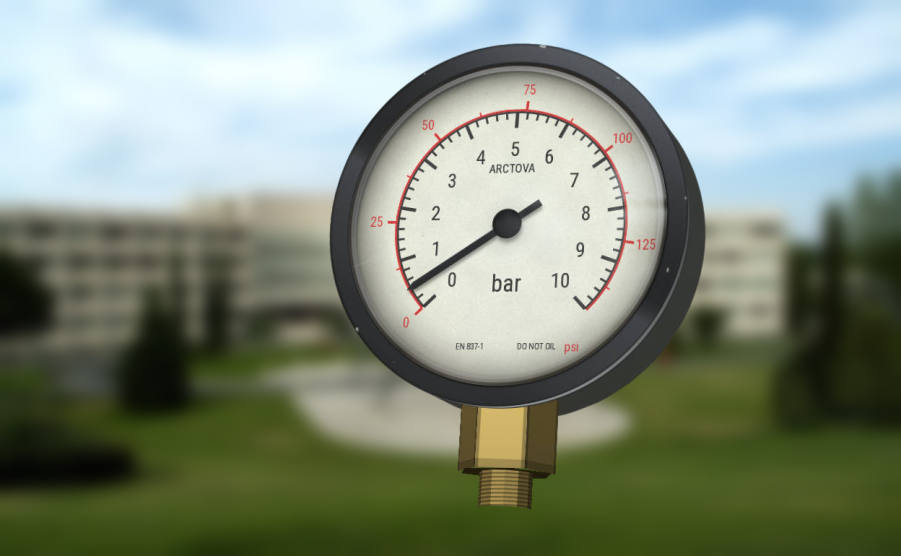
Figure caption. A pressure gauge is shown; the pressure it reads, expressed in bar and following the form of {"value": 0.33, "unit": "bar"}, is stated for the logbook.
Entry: {"value": 0.4, "unit": "bar"}
